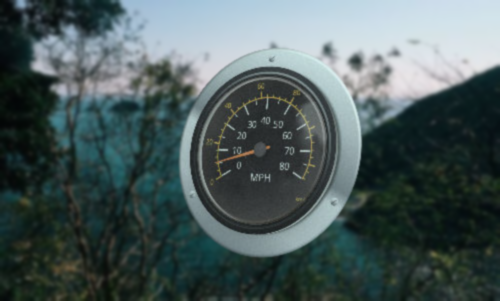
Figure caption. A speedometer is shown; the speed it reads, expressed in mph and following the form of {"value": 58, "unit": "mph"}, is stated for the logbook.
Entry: {"value": 5, "unit": "mph"}
